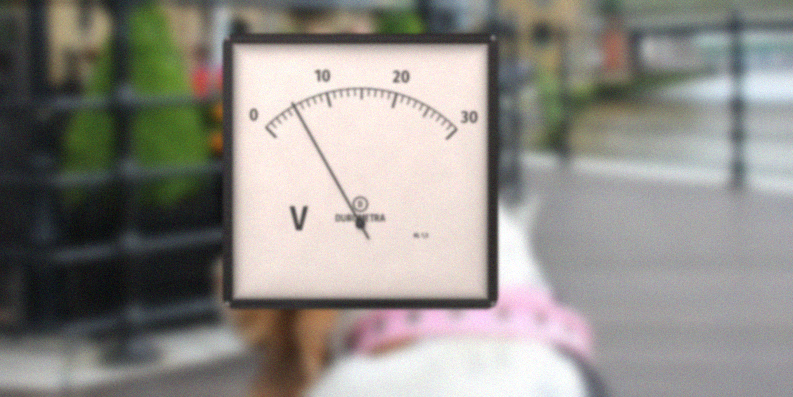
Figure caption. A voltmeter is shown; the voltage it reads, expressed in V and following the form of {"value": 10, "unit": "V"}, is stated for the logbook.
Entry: {"value": 5, "unit": "V"}
